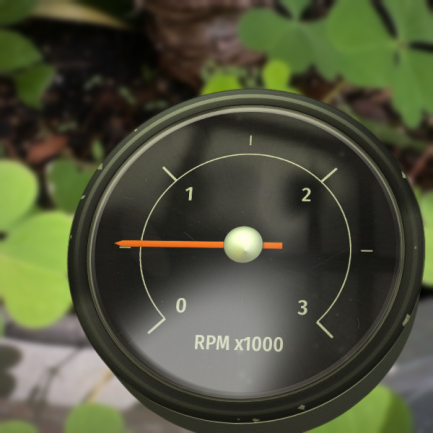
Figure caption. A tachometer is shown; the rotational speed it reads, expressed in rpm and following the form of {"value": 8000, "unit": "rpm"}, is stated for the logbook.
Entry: {"value": 500, "unit": "rpm"}
